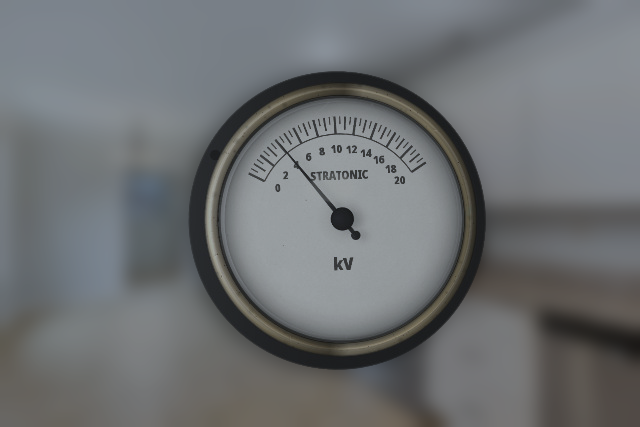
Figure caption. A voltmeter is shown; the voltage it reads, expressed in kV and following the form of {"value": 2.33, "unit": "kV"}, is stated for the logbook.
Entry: {"value": 4, "unit": "kV"}
